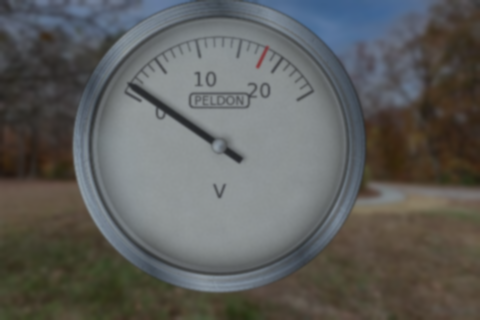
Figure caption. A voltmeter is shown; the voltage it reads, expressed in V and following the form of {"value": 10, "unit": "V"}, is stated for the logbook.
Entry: {"value": 1, "unit": "V"}
